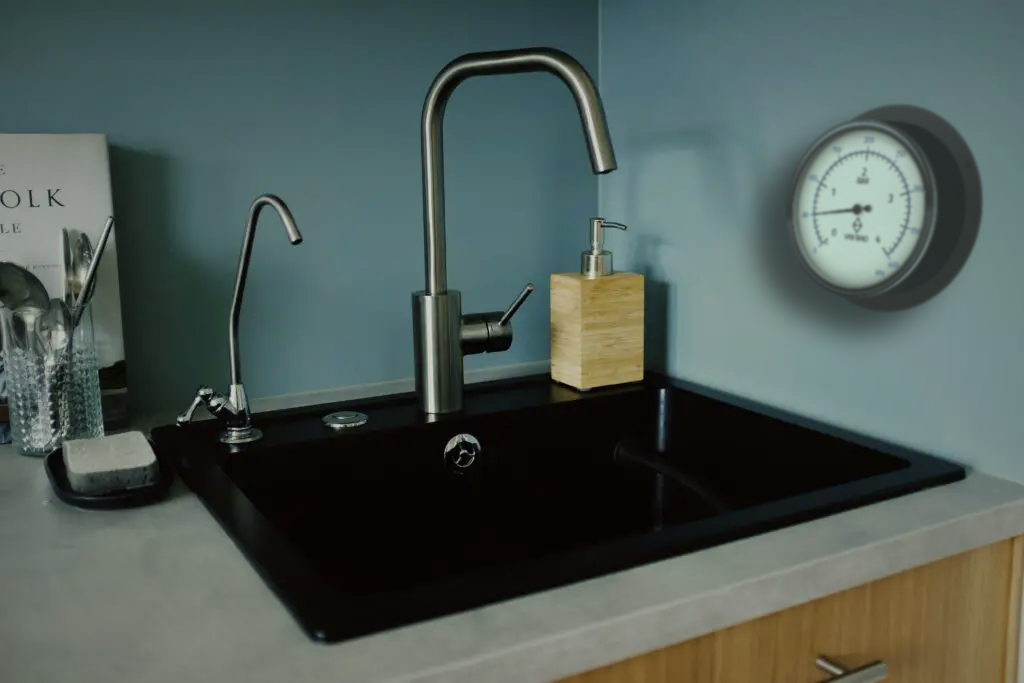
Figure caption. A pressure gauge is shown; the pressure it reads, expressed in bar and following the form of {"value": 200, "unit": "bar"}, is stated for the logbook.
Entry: {"value": 0.5, "unit": "bar"}
